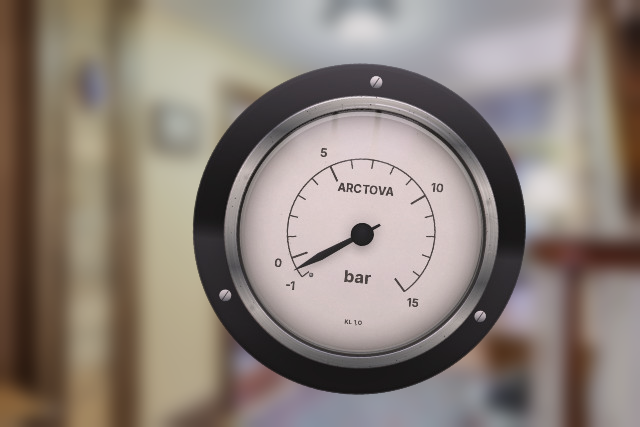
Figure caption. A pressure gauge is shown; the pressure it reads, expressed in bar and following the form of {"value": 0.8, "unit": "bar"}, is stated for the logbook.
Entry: {"value": -0.5, "unit": "bar"}
